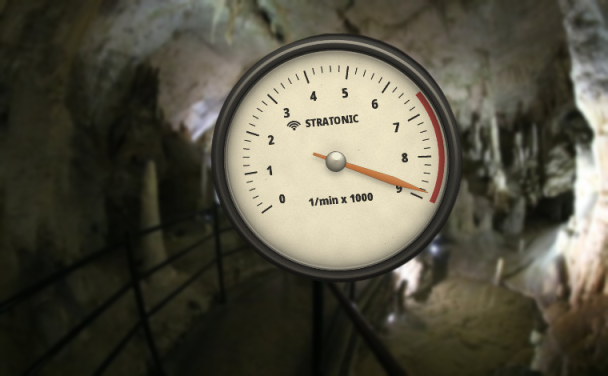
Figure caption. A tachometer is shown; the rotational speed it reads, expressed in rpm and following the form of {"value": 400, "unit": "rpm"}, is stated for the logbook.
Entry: {"value": 8800, "unit": "rpm"}
